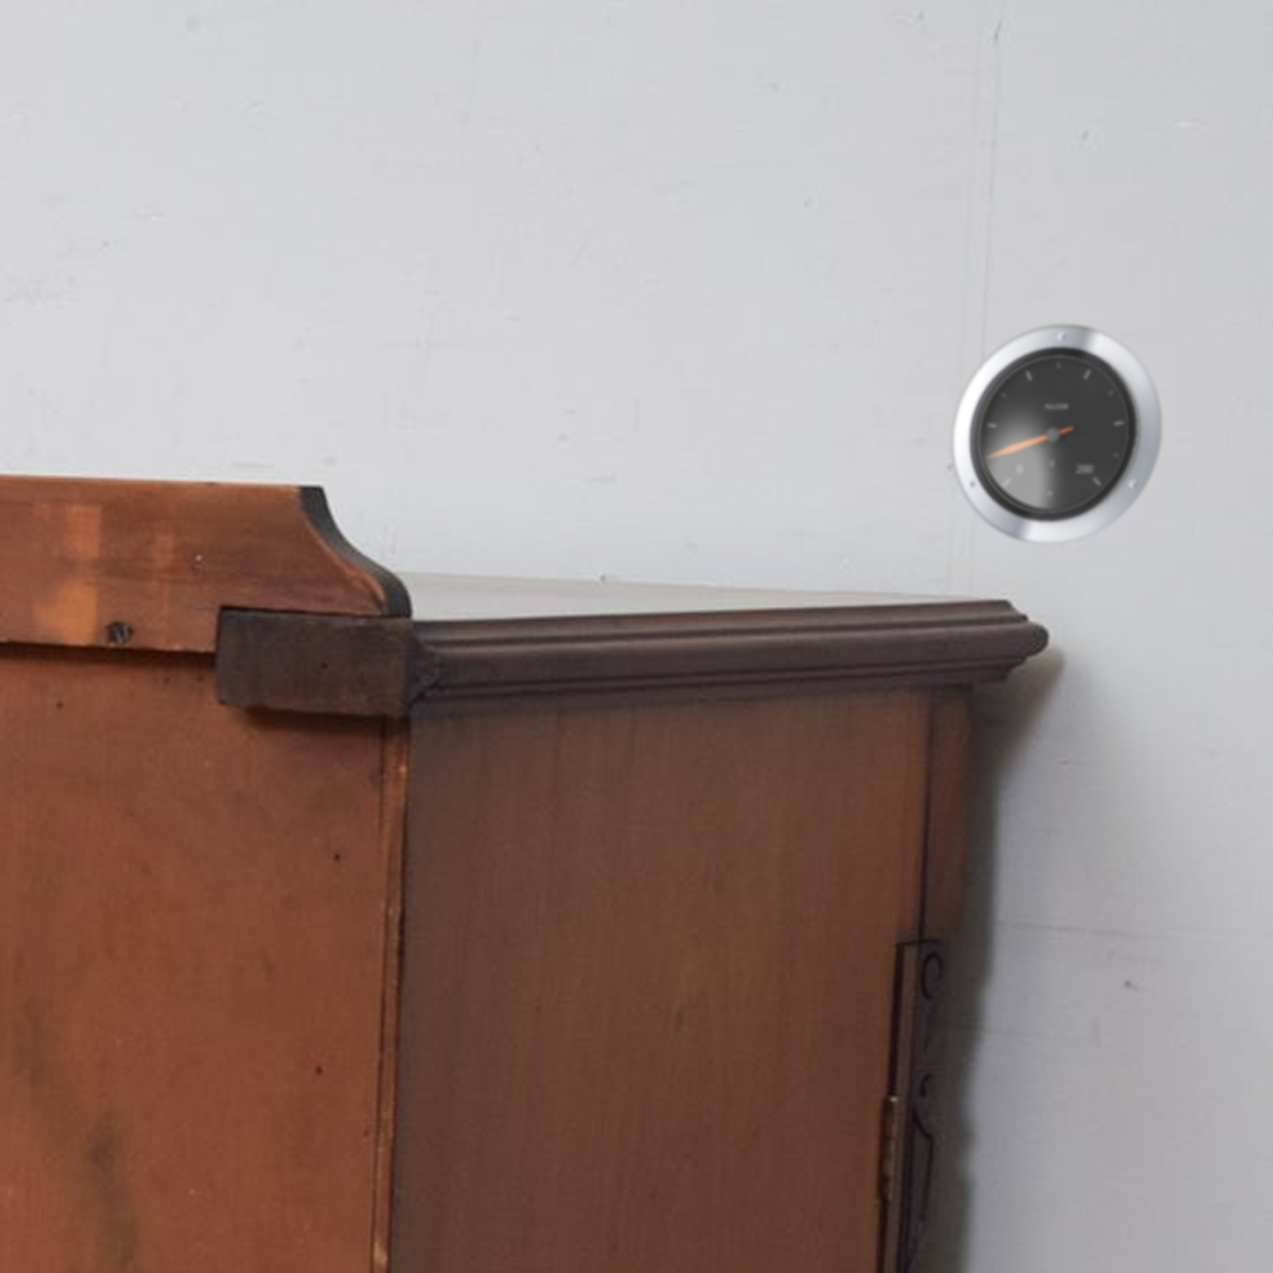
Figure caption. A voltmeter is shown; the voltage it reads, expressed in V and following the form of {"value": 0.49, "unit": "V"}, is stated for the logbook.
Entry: {"value": 20, "unit": "V"}
